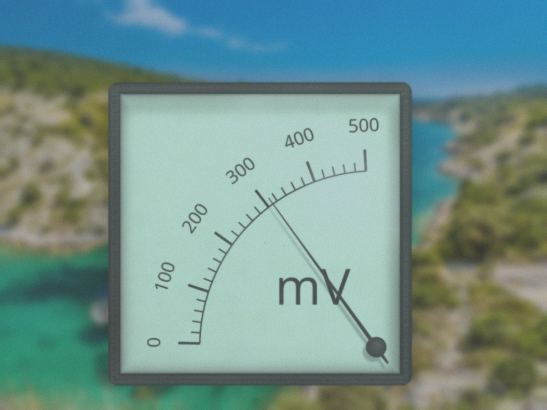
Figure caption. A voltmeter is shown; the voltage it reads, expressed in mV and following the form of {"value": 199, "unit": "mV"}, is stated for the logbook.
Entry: {"value": 310, "unit": "mV"}
